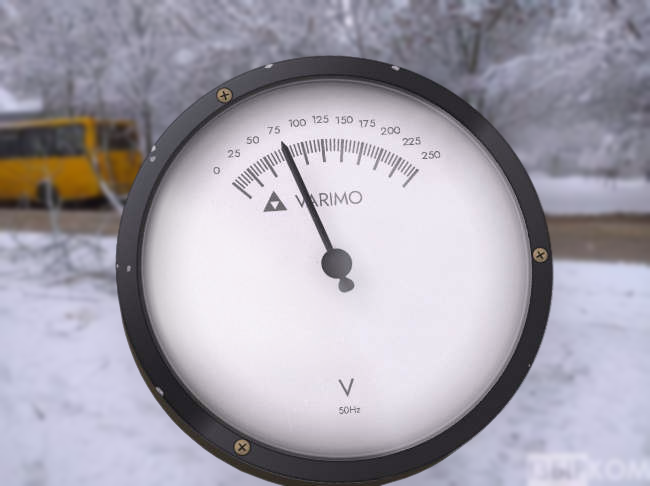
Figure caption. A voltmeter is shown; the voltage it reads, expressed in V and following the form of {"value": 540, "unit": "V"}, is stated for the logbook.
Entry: {"value": 75, "unit": "V"}
